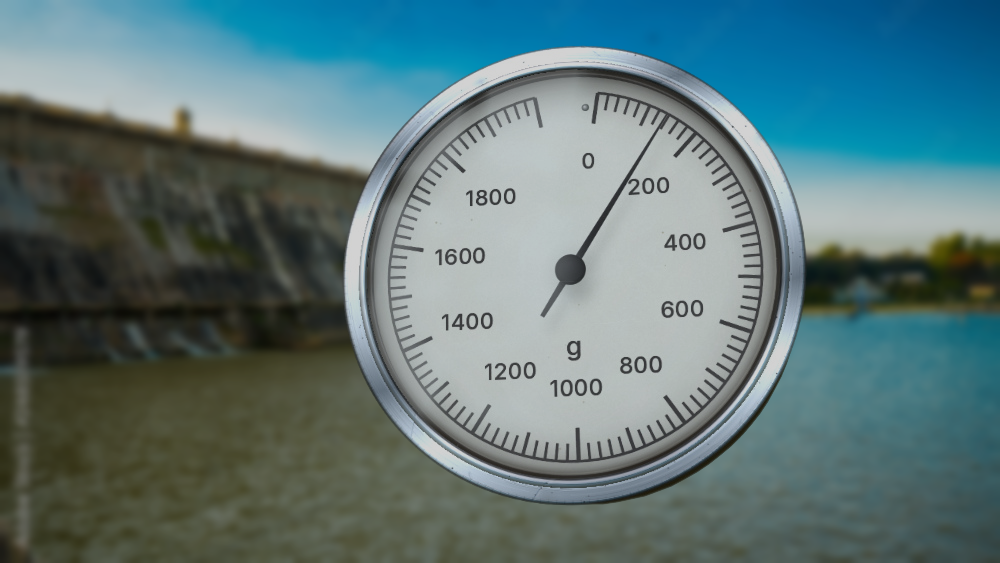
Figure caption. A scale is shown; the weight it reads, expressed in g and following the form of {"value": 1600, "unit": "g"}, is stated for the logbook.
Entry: {"value": 140, "unit": "g"}
